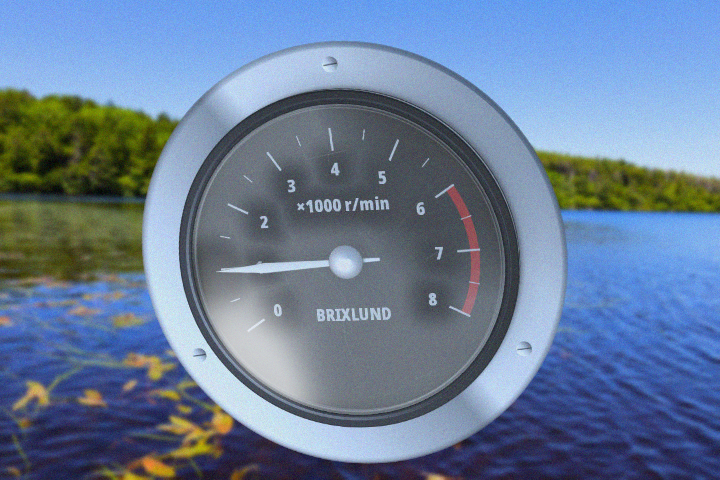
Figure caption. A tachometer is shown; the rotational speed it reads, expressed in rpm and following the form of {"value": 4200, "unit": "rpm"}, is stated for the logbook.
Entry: {"value": 1000, "unit": "rpm"}
